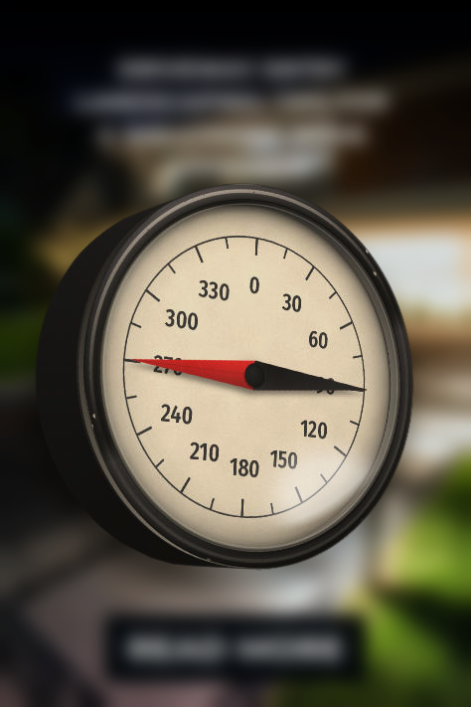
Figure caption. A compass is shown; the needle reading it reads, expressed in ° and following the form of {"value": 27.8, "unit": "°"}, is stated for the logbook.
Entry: {"value": 270, "unit": "°"}
